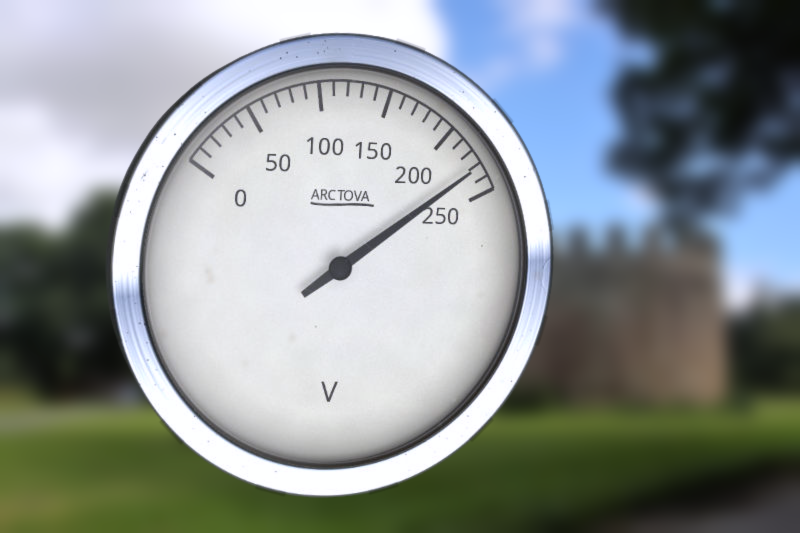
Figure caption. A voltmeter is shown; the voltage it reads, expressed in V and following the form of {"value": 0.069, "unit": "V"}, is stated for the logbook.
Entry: {"value": 230, "unit": "V"}
